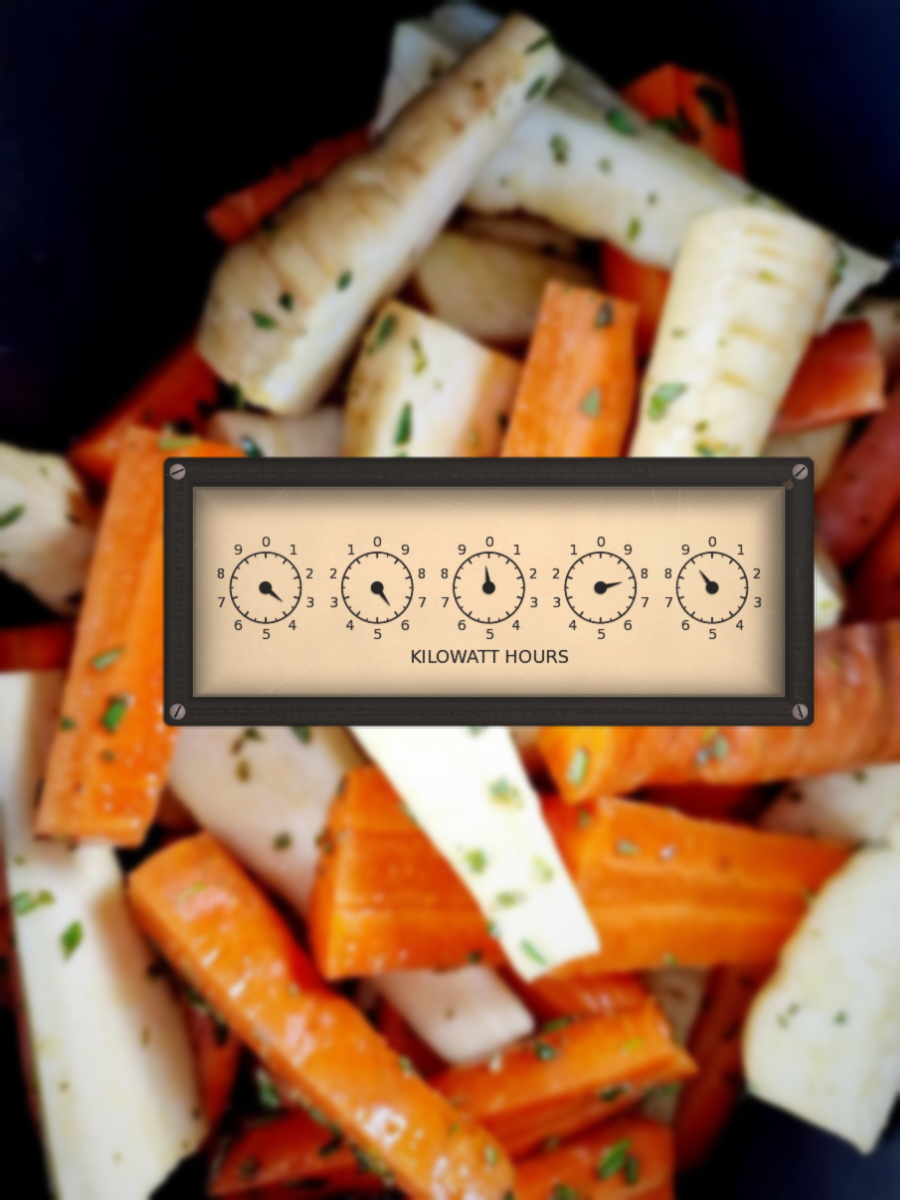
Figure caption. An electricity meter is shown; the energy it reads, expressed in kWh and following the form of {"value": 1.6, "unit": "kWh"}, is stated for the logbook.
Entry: {"value": 35979, "unit": "kWh"}
